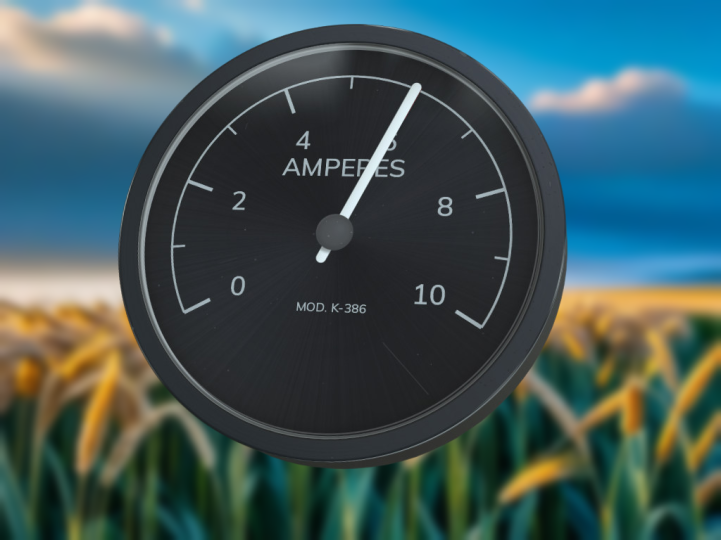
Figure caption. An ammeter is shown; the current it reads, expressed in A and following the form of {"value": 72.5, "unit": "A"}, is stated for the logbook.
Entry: {"value": 6, "unit": "A"}
